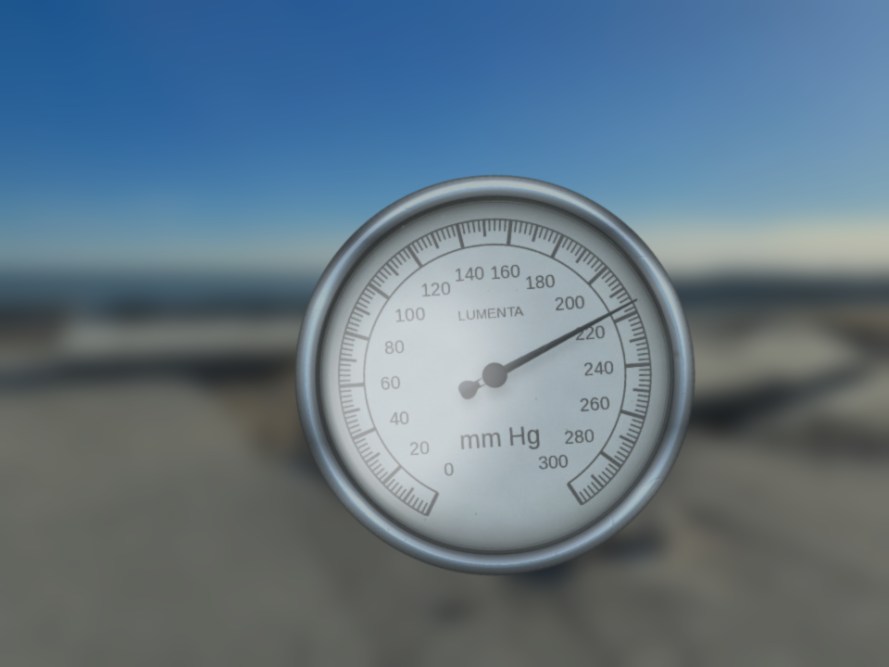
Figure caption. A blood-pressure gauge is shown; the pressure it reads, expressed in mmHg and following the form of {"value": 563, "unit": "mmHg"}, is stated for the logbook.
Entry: {"value": 216, "unit": "mmHg"}
